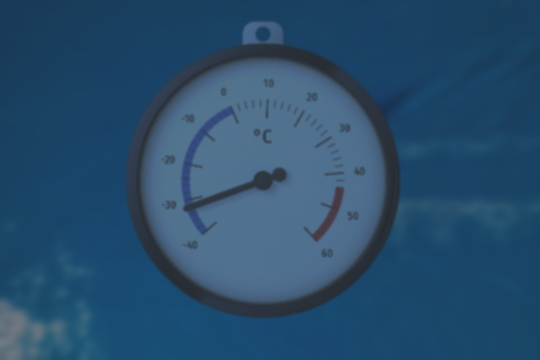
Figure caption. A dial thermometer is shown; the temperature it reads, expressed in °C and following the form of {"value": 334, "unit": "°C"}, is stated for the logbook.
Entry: {"value": -32, "unit": "°C"}
